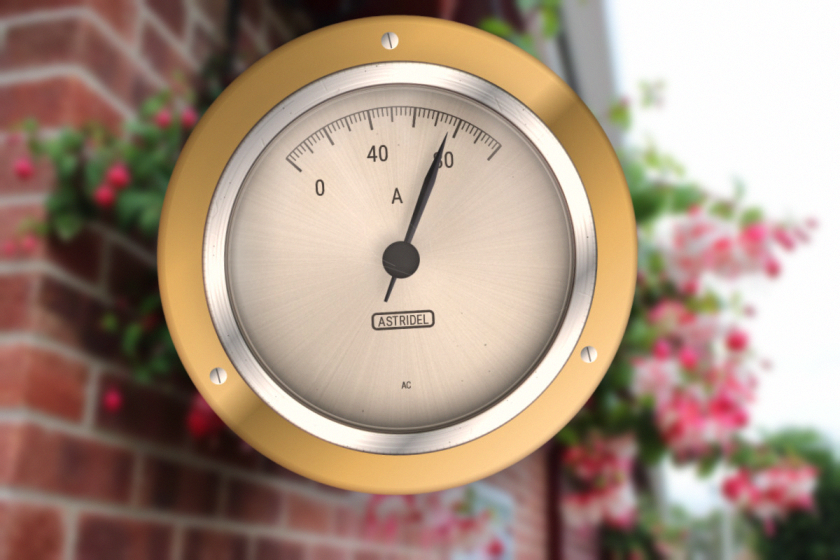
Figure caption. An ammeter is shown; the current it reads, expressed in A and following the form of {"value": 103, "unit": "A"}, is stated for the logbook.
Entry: {"value": 76, "unit": "A"}
